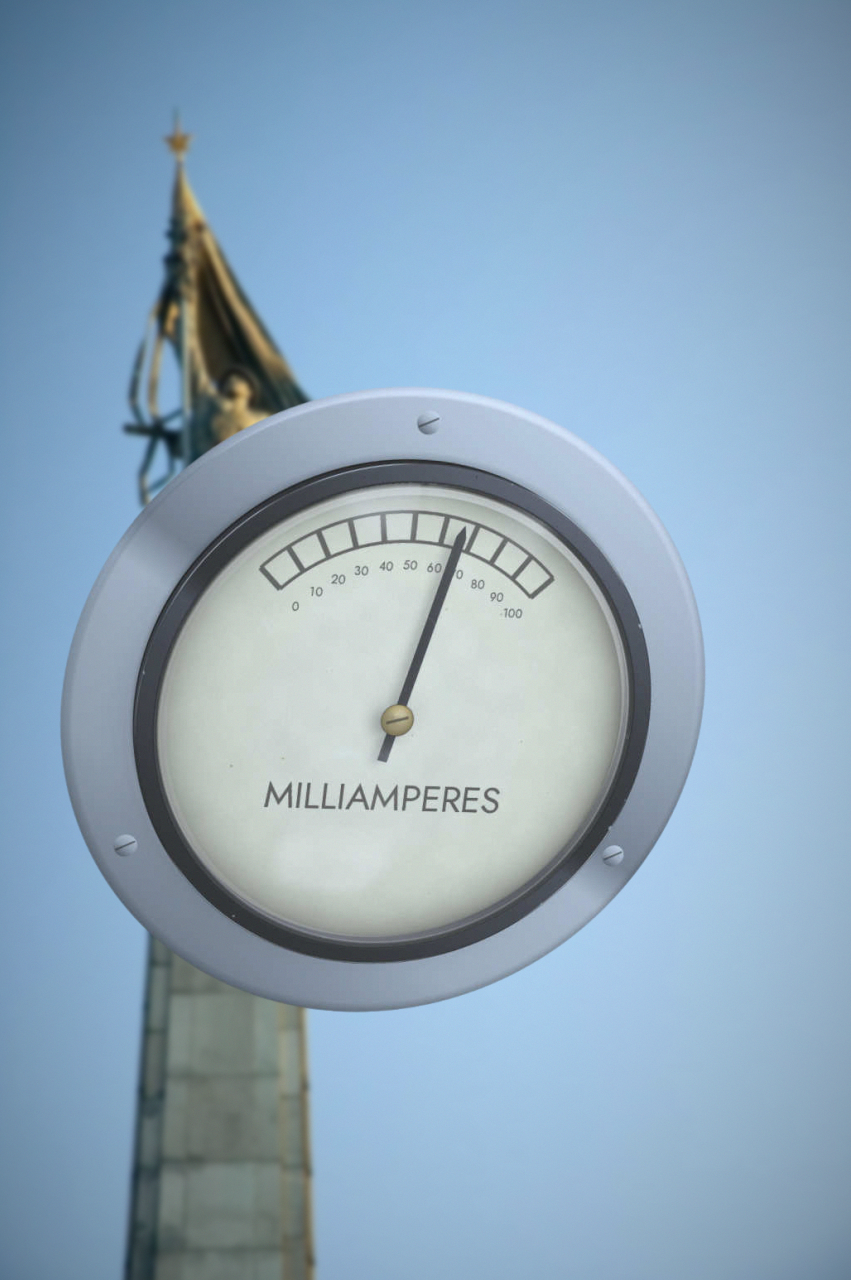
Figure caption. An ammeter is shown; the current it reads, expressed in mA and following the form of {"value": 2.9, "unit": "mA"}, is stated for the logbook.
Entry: {"value": 65, "unit": "mA"}
